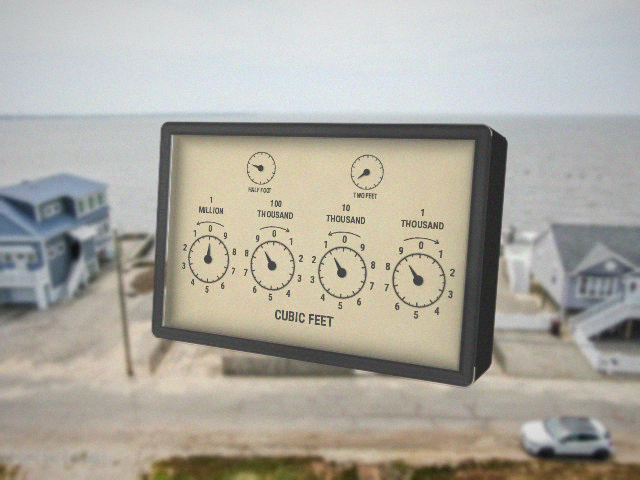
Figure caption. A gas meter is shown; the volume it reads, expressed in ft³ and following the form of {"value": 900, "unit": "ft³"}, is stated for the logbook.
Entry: {"value": 990900, "unit": "ft³"}
